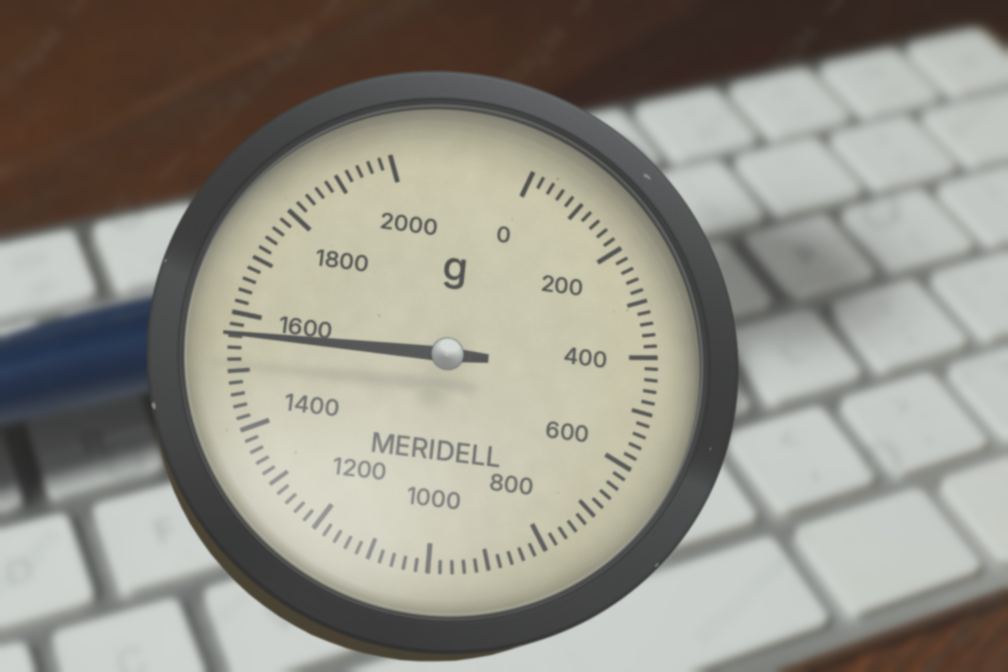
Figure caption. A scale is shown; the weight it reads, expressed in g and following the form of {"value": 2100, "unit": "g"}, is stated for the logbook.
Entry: {"value": 1560, "unit": "g"}
